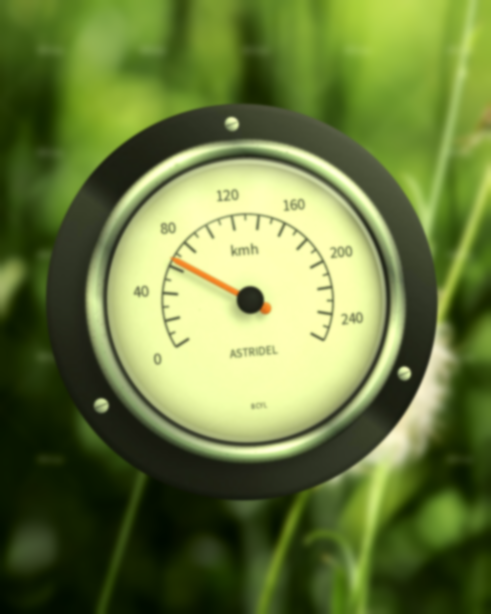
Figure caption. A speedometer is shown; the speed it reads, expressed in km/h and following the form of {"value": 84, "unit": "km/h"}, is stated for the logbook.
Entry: {"value": 65, "unit": "km/h"}
